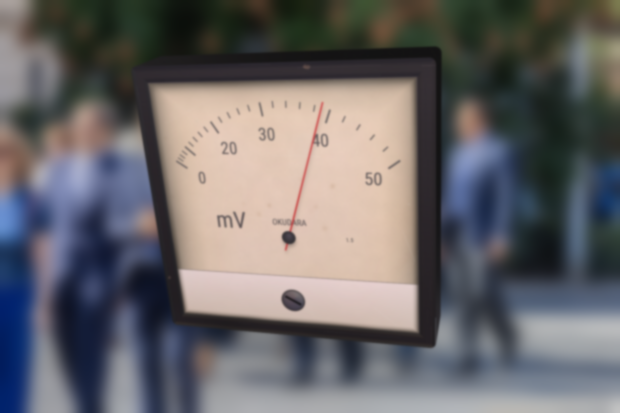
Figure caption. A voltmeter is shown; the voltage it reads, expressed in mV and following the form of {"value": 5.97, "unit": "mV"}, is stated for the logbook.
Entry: {"value": 39, "unit": "mV"}
